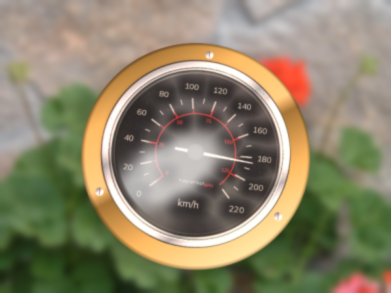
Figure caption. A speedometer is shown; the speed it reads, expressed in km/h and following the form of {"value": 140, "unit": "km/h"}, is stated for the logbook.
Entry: {"value": 185, "unit": "km/h"}
